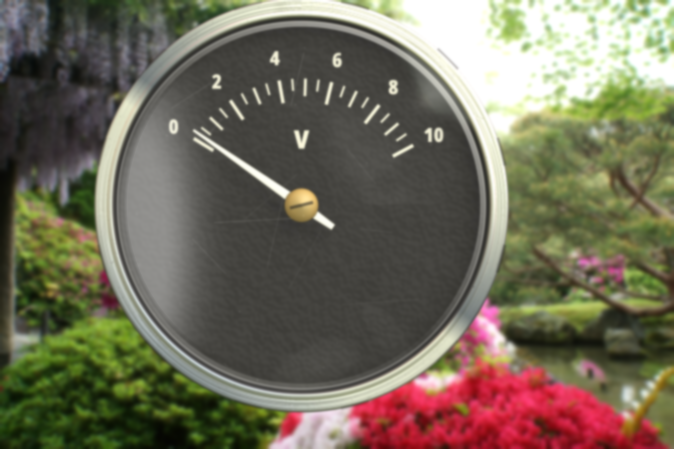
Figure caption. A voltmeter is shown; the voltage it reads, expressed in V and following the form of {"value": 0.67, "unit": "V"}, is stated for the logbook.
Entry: {"value": 0.25, "unit": "V"}
